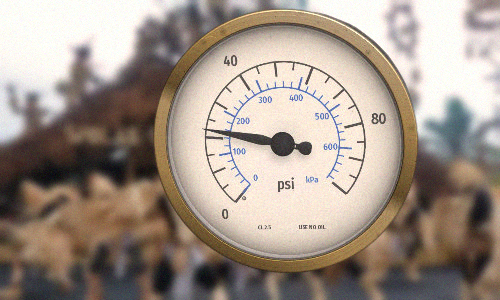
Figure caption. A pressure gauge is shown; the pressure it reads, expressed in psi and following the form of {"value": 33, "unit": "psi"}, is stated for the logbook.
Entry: {"value": 22.5, "unit": "psi"}
